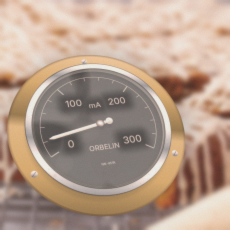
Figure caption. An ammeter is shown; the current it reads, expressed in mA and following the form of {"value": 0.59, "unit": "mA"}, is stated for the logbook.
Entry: {"value": 20, "unit": "mA"}
